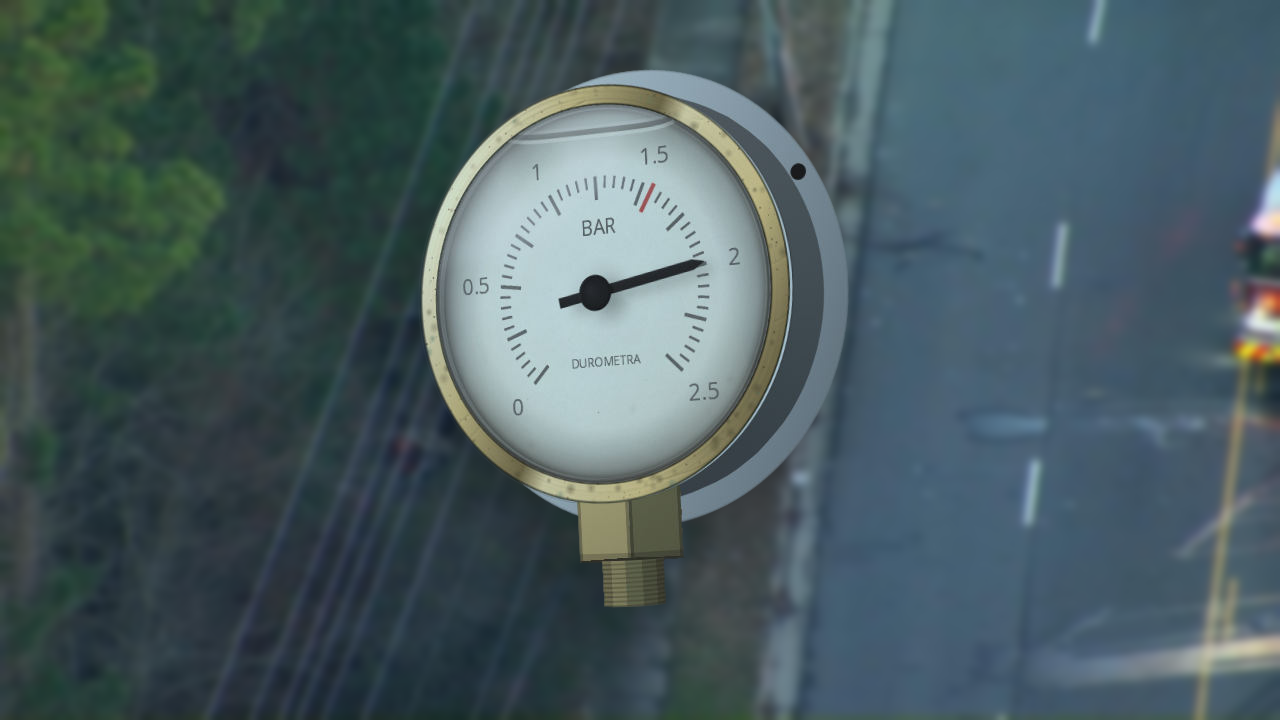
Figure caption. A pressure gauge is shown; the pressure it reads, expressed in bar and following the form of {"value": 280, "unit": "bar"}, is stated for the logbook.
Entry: {"value": 2, "unit": "bar"}
